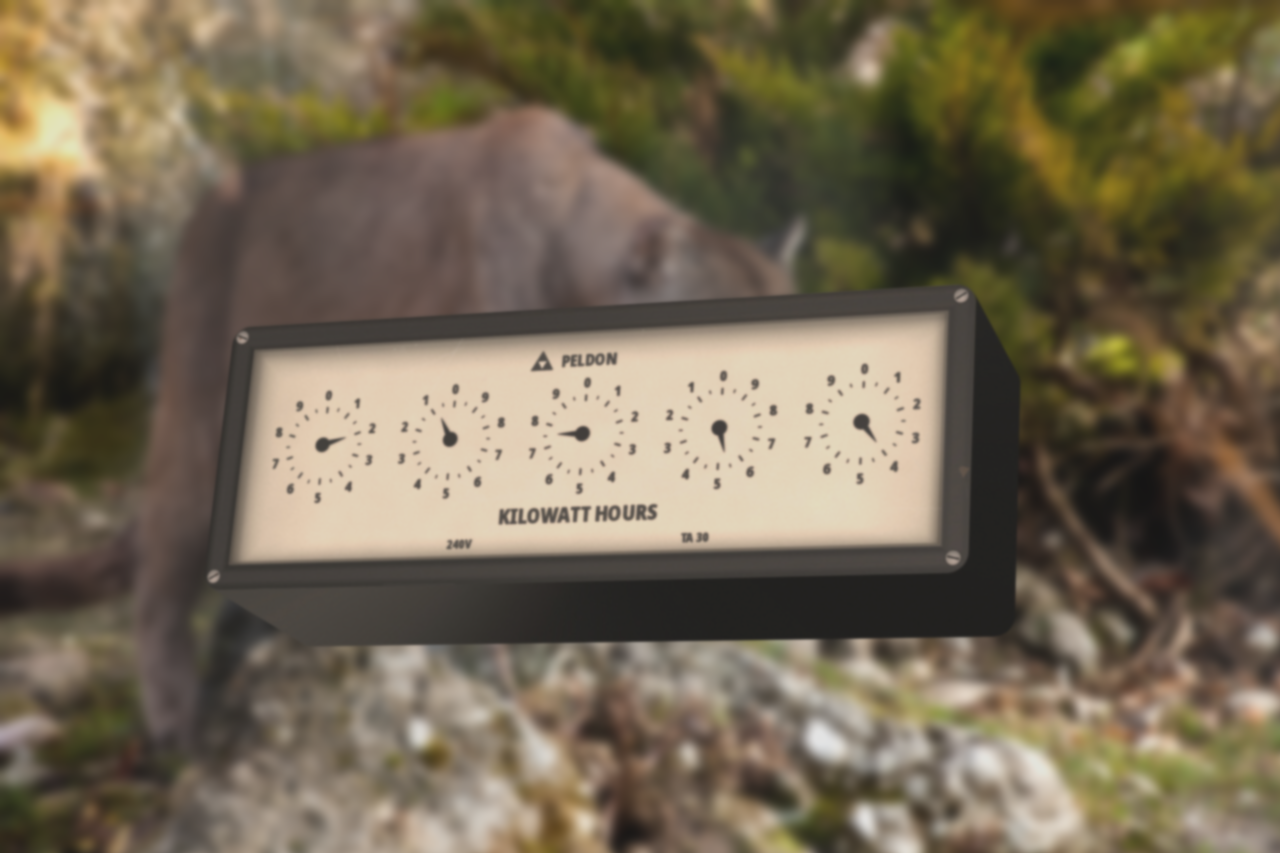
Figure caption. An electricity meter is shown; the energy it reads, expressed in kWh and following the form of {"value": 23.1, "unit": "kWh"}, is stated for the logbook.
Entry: {"value": 20754, "unit": "kWh"}
